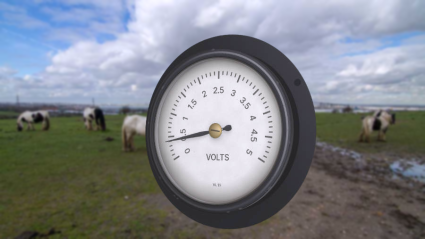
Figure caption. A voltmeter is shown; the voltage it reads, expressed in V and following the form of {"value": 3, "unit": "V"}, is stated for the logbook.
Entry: {"value": 0.4, "unit": "V"}
